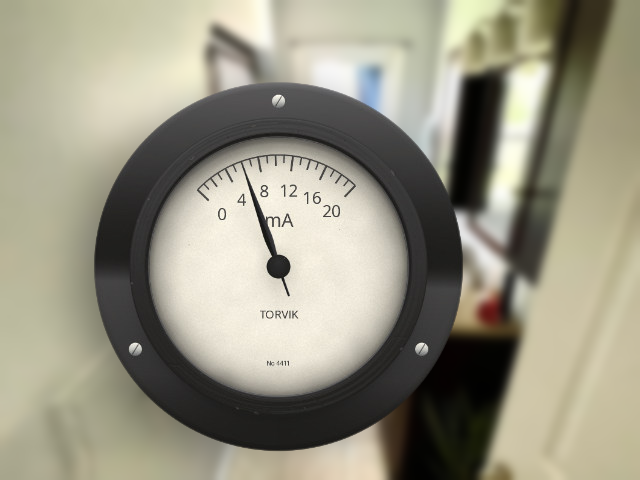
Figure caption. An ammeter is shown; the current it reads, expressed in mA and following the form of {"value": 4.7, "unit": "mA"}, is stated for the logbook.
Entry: {"value": 6, "unit": "mA"}
